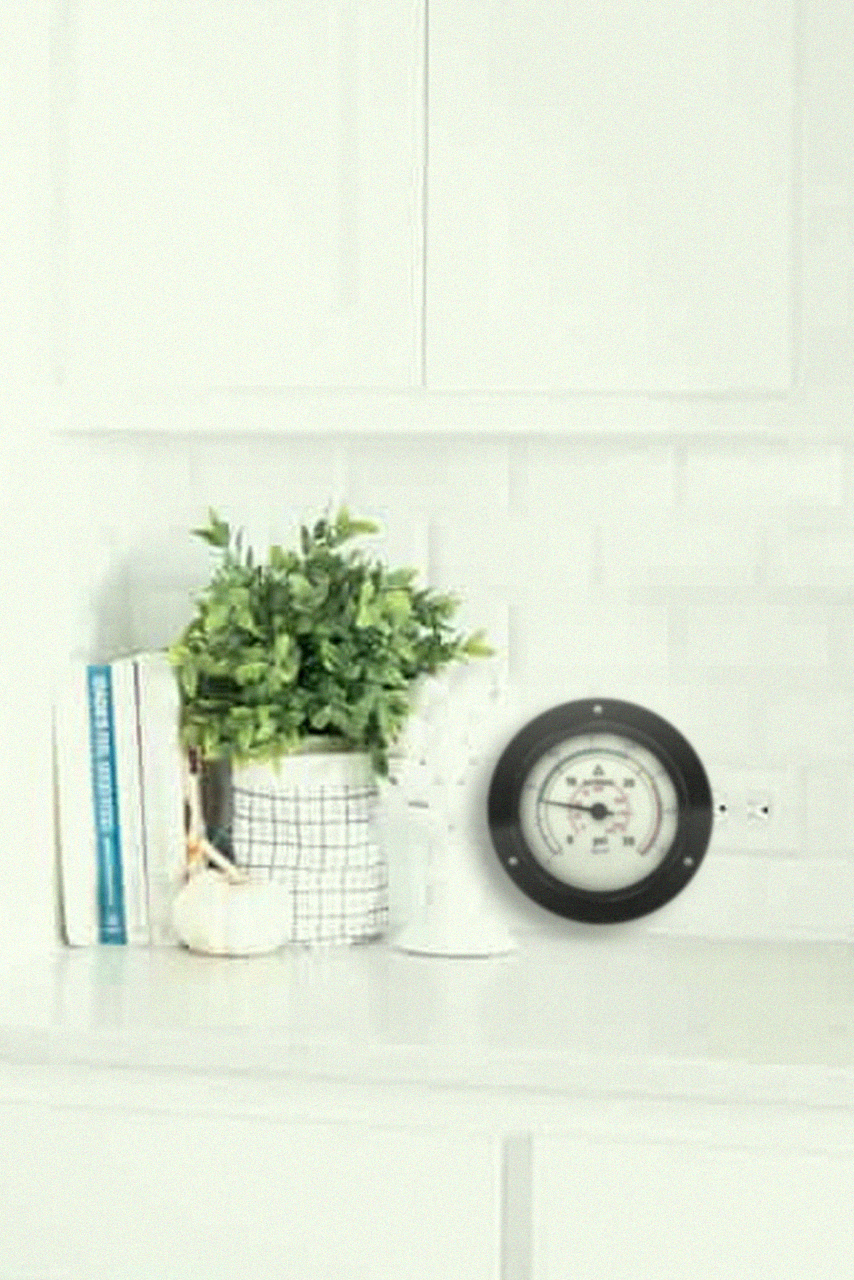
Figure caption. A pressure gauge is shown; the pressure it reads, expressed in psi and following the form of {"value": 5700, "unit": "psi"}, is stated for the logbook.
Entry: {"value": 6, "unit": "psi"}
